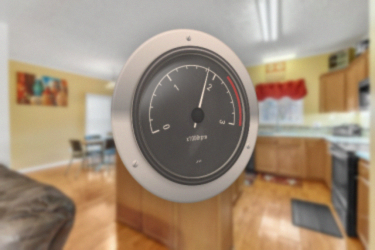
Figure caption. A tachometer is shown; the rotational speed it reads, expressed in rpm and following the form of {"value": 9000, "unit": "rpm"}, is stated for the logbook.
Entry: {"value": 1800, "unit": "rpm"}
